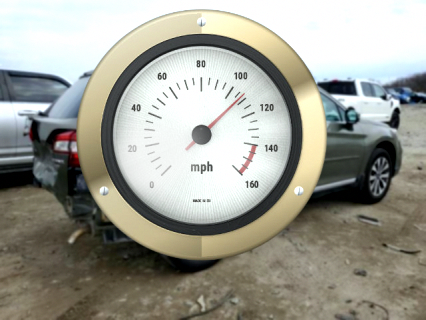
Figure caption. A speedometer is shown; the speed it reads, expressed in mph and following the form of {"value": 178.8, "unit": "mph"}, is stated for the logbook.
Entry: {"value": 107.5, "unit": "mph"}
